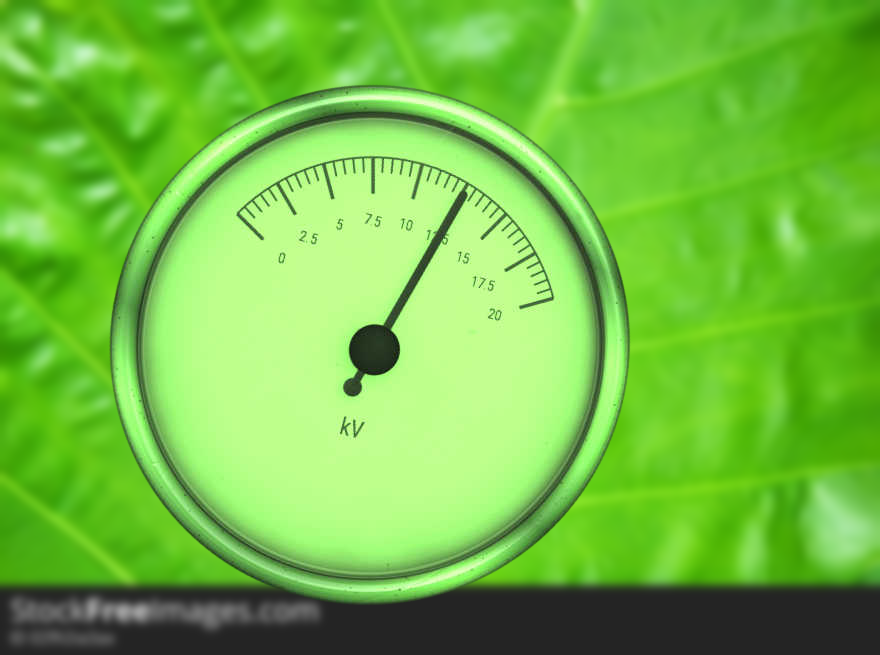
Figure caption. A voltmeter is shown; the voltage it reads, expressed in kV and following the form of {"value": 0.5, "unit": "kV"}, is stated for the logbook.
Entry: {"value": 12.5, "unit": "kV"}
